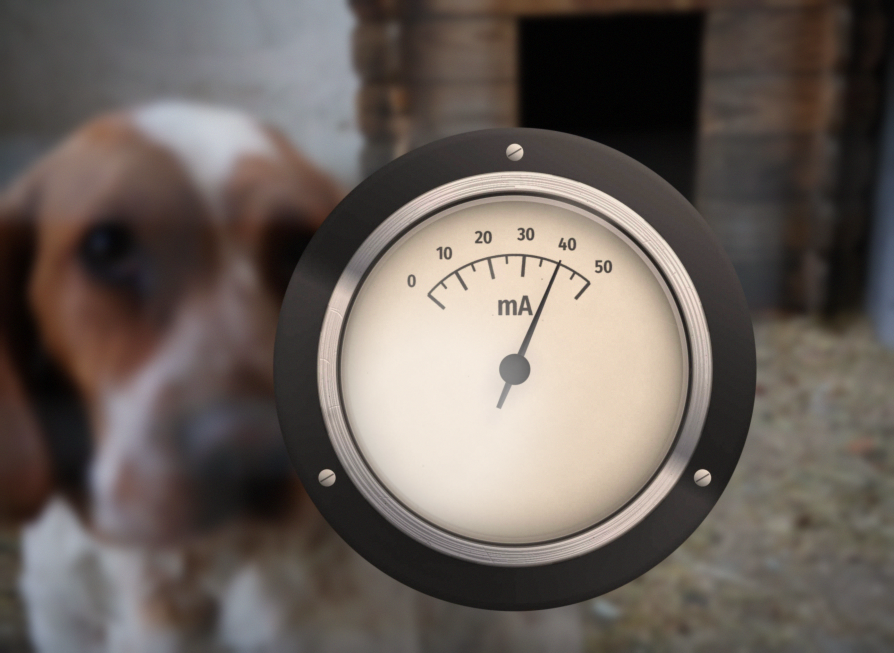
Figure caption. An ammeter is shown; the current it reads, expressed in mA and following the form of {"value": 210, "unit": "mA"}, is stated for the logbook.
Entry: {"value": 40, "unit": "mA"}
